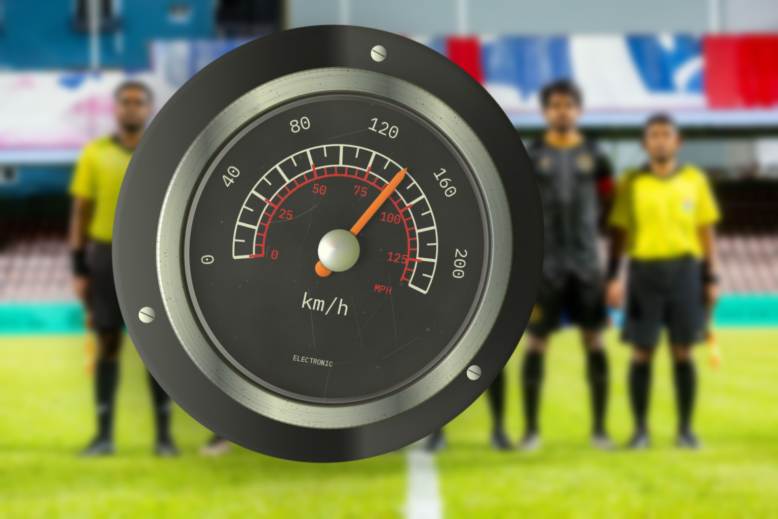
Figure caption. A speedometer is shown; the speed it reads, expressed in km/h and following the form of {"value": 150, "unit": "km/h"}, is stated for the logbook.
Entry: {"value": 140, "unit": "km/h"}
